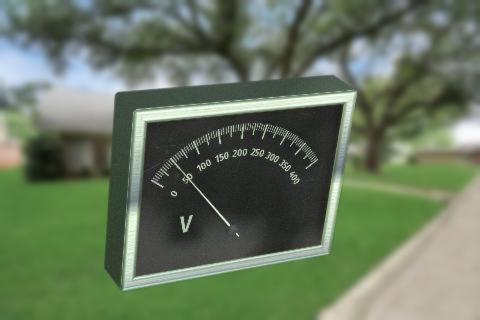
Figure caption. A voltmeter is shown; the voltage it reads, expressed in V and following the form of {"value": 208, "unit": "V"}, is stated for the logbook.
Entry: {"value": 50, "unit": "V"}
